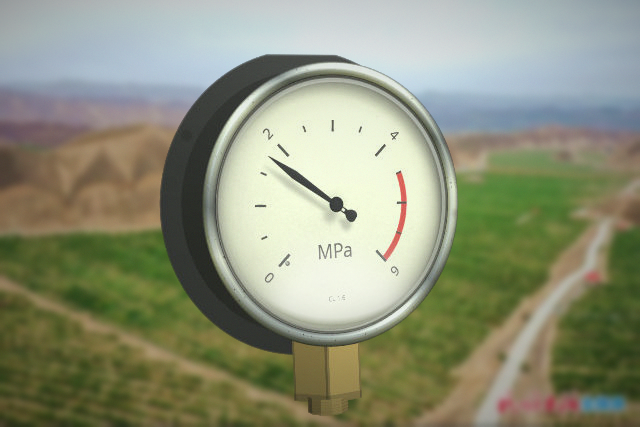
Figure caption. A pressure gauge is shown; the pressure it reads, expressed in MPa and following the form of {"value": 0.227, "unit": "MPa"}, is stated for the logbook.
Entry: {"value": 1.75, "unit": "MPa"}
